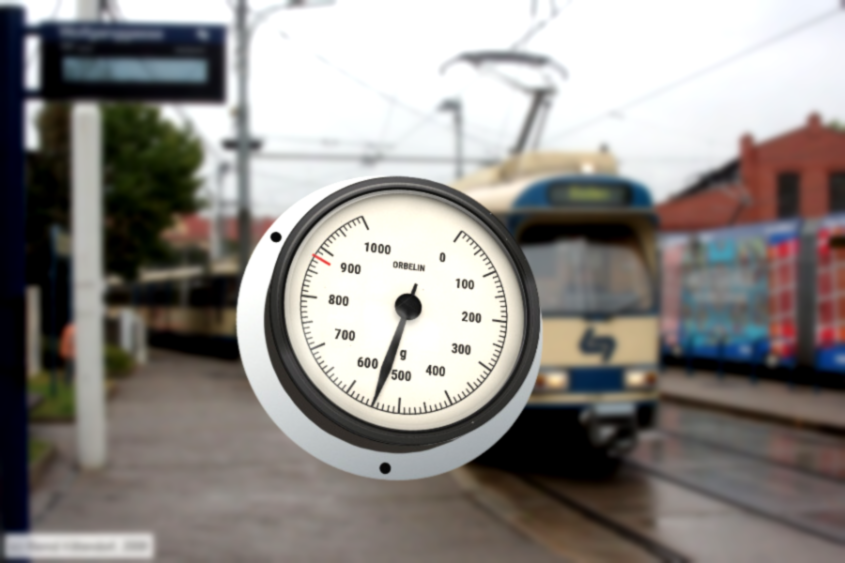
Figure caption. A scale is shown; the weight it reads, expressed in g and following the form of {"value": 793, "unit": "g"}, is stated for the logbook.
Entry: {"value": 550, "unit": "g"}
